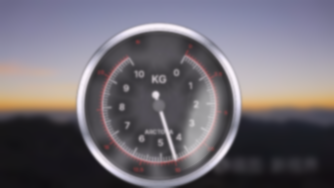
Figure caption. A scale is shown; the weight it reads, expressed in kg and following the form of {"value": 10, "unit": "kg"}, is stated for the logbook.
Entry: {"value": 4.5, "unit": "kg"}
